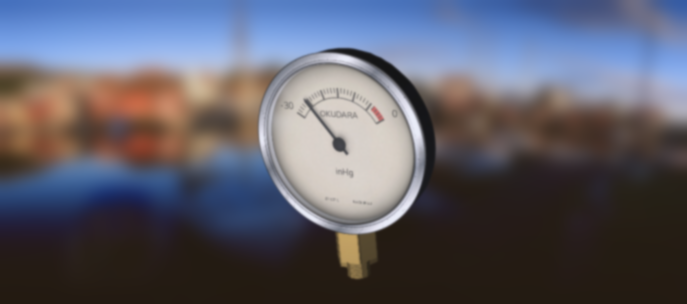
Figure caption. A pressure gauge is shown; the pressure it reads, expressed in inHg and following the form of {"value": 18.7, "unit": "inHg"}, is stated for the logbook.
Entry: {"value": -25, "unit": "inHg"}
